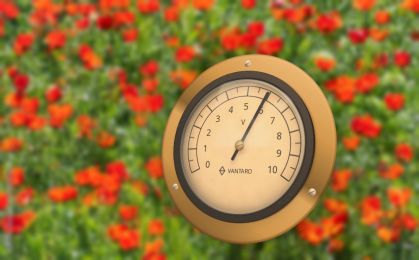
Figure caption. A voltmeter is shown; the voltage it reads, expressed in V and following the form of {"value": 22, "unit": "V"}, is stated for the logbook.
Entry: {"value": 6, "unit": "V"}
